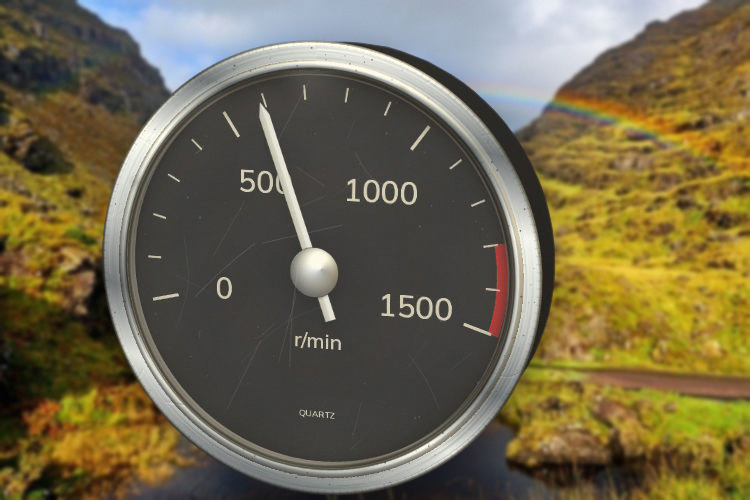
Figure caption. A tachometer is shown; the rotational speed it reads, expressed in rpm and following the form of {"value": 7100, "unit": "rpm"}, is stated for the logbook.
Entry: {"value": 600, "unit": "rpm"}
